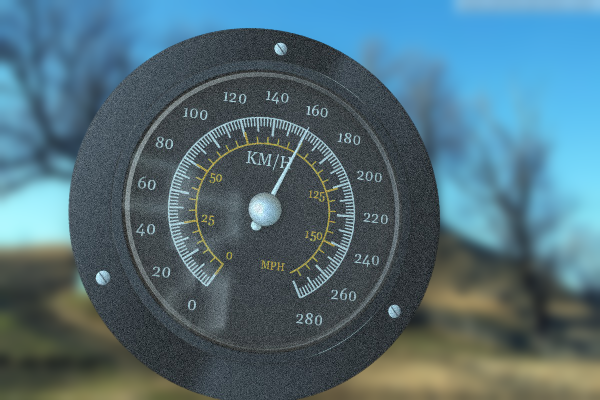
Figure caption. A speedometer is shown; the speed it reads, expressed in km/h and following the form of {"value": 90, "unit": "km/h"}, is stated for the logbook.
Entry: {"value": 160, "unit": "km/h"}
